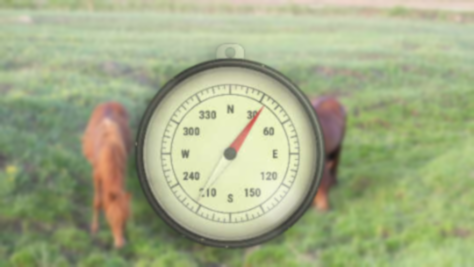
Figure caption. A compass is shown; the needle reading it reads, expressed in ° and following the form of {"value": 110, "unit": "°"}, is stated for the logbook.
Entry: {"value": 35, "unit": "°"}
